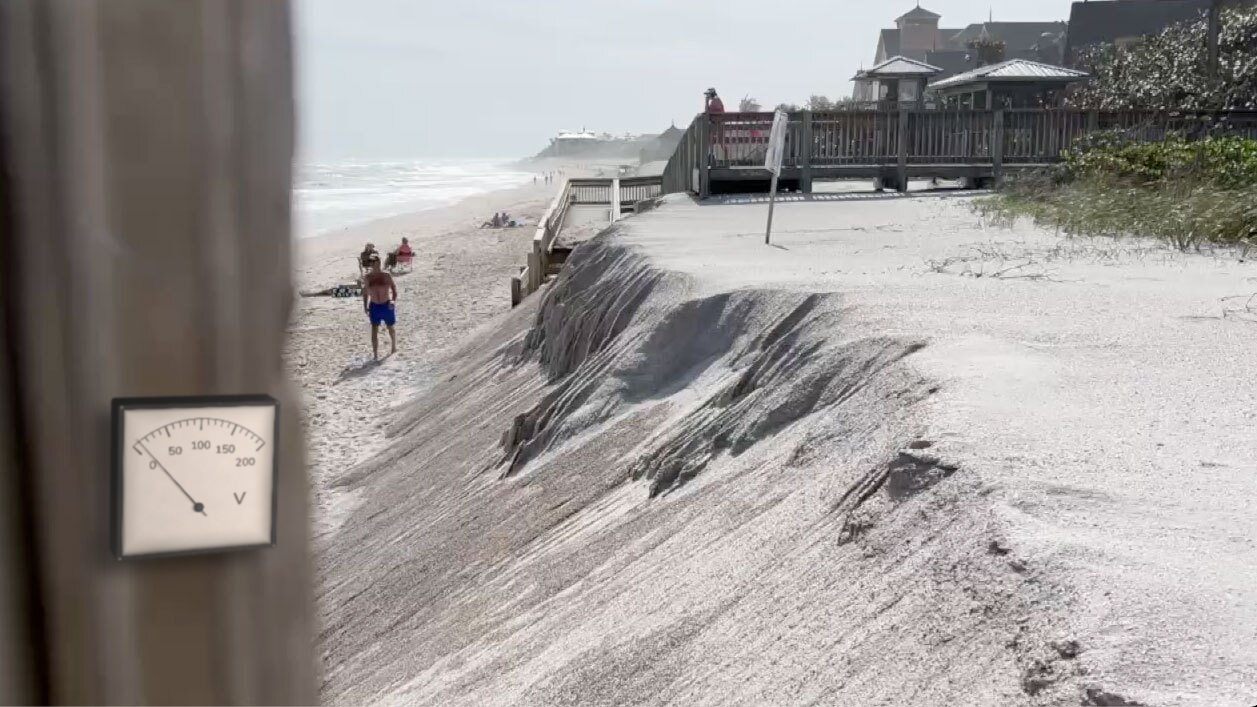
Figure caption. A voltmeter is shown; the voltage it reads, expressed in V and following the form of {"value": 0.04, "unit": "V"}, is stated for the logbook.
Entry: {"value": 10, "unit": "V"}
